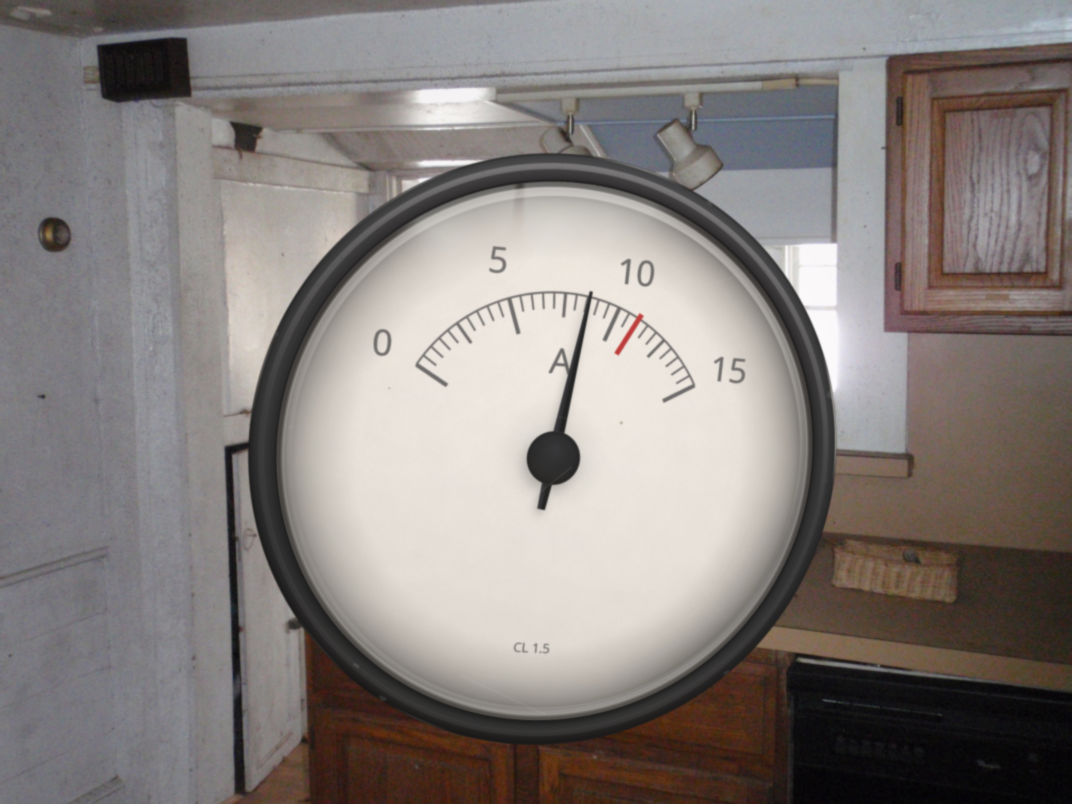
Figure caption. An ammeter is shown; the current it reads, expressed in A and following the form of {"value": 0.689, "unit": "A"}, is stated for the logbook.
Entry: {"value": 8.5, "unit": "A"}
